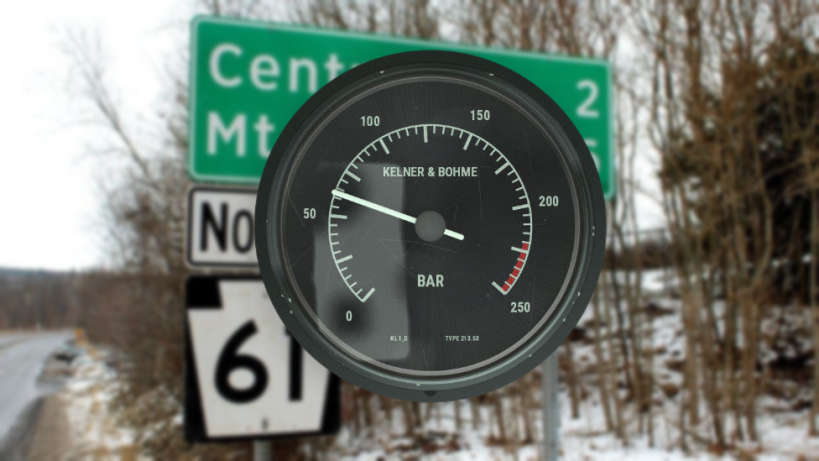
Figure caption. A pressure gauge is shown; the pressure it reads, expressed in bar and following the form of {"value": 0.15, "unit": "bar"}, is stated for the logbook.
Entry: {"value": 62.5, "unit": "bar"}
